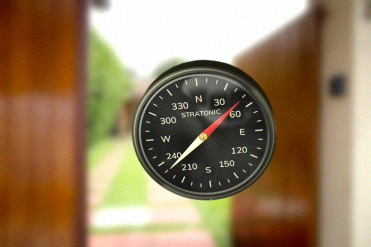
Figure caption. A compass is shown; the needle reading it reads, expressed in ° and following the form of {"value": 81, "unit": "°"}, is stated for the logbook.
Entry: {"value": 50, "unit": "°"}
